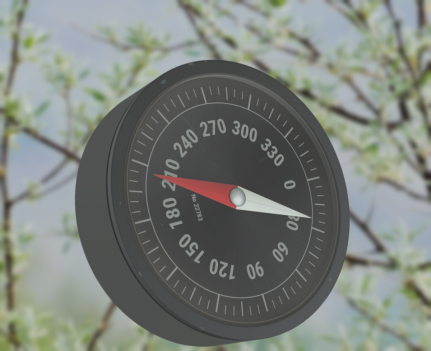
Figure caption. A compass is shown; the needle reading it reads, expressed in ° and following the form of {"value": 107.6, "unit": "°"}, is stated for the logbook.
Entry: {"value": 205, "unit": "°"}
